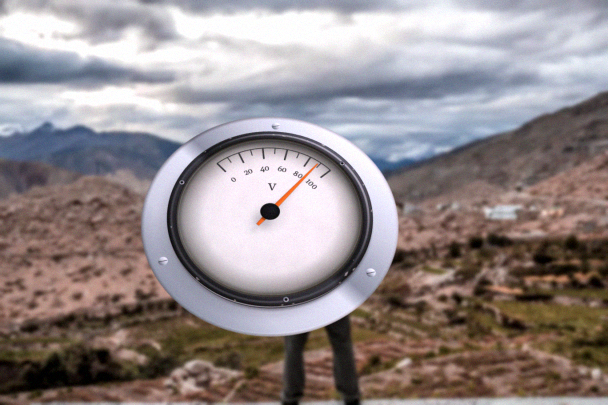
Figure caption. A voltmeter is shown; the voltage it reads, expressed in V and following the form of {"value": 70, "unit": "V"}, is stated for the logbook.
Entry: {"value": 90, "unit": "V"}
